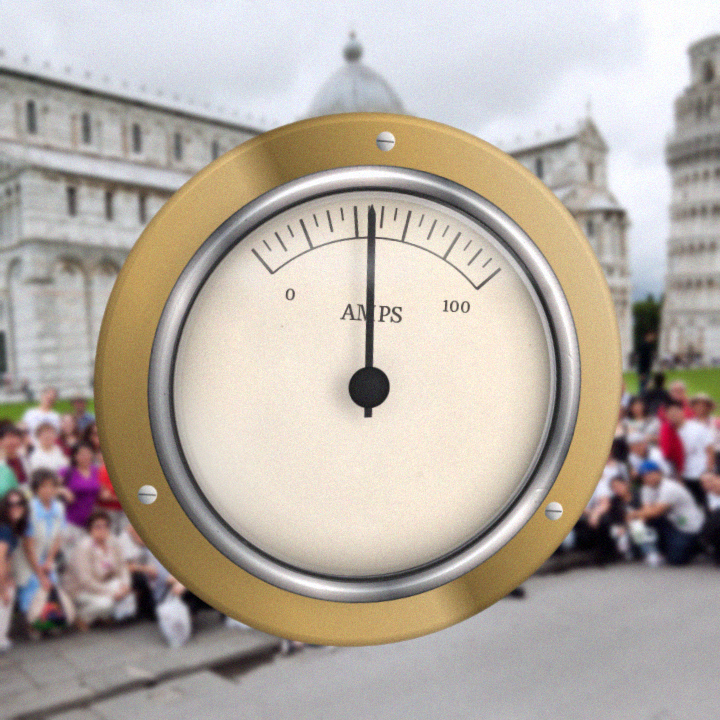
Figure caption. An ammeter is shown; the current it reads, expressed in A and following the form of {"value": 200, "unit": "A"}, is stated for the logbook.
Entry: {"value": 45, "unit": "A"}
